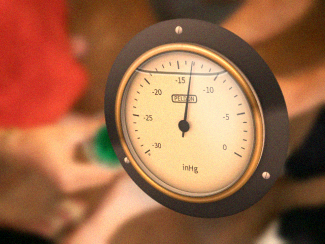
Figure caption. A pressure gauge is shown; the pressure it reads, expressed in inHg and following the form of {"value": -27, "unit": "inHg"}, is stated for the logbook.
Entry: {"value": -13, "unit": "inHg"}
